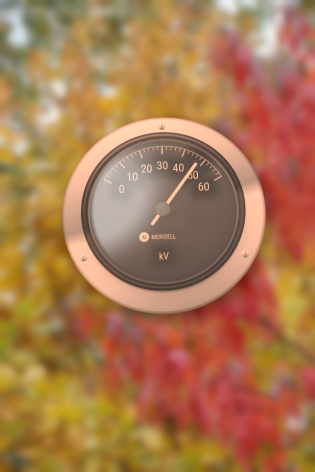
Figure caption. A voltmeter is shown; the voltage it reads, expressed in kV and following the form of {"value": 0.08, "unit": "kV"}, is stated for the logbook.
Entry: {"value": 48, "unit": "kV"}
